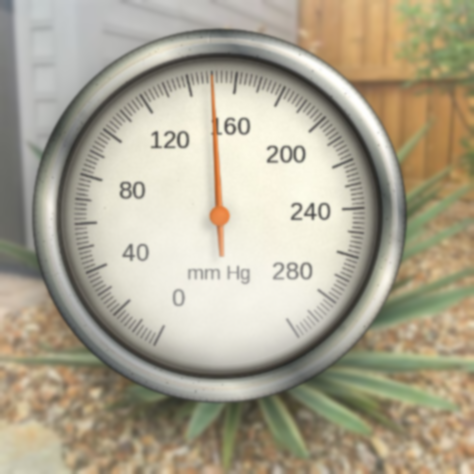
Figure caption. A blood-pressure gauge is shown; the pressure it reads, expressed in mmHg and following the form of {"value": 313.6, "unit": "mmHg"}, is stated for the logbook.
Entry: {"value": 150, "unit": "mmHg"}
